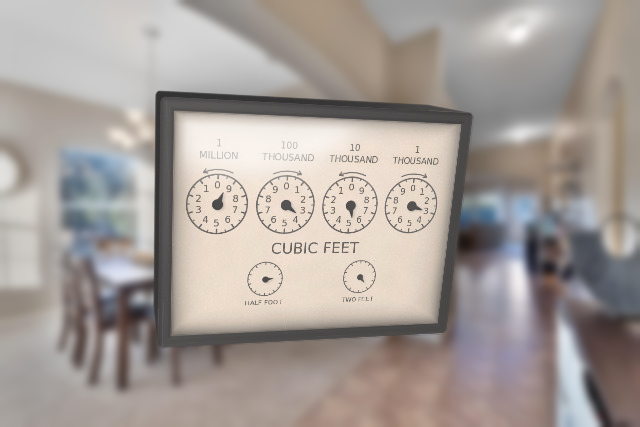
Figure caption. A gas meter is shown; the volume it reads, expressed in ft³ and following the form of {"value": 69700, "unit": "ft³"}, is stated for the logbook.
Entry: {"value": 935300, "unit": "ft³"}
